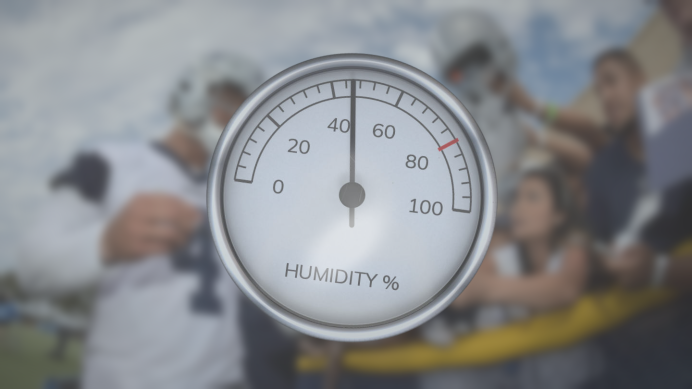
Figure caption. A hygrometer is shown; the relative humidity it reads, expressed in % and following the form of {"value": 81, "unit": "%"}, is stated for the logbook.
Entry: {"value": 46, "unit": "%"}
